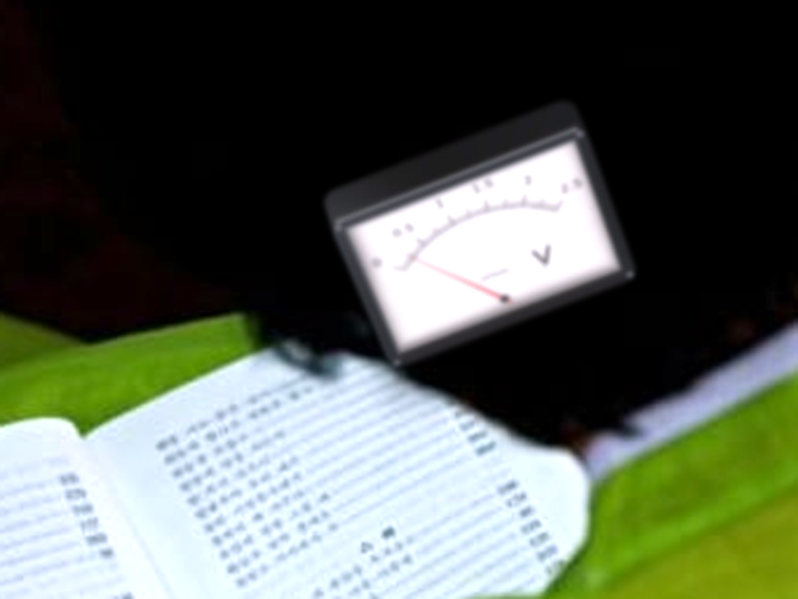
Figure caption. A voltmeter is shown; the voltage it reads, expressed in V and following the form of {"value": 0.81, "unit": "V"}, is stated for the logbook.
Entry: {"value": 0.25, "unit": "V"}
